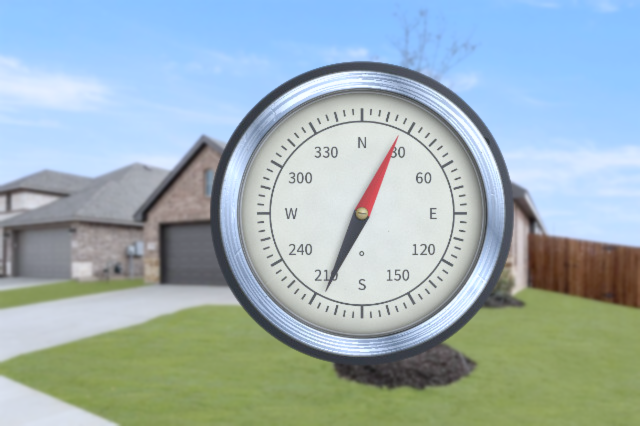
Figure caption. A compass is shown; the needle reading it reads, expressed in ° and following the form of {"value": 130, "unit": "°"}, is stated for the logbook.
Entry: {"value": 25, "unit": "°"}
